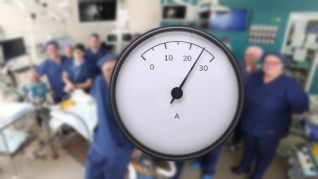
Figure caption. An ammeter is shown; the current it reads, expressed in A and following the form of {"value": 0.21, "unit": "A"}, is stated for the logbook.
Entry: {"value": 25, "unit": "A"}
